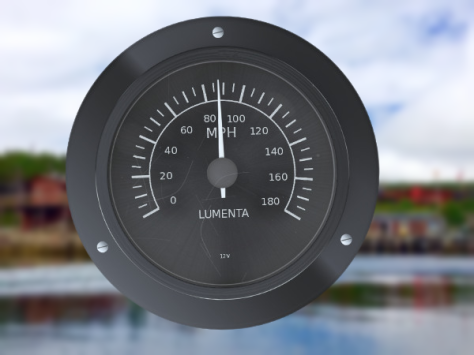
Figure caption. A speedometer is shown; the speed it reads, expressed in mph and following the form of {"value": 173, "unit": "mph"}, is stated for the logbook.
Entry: {"value": 87.5, "unit": "mph"}
